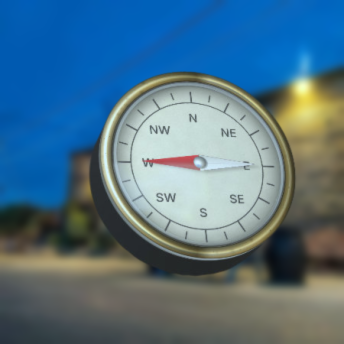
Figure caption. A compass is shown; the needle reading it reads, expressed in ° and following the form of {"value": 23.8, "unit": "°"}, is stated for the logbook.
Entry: {"value": 270, "unit": "°"}
